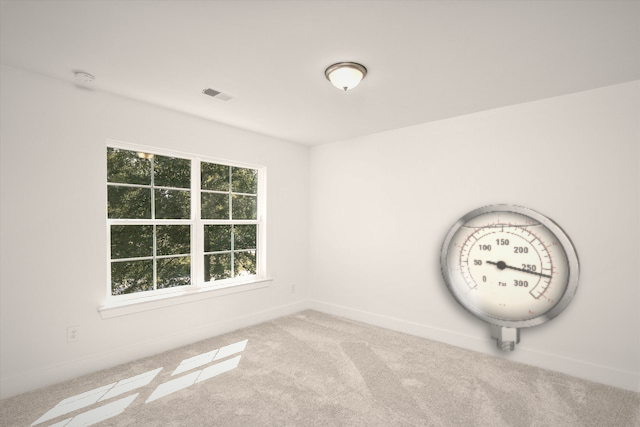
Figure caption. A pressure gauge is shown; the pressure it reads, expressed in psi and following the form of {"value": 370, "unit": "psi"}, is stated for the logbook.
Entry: {"value": 260, "unit": "psi"}
